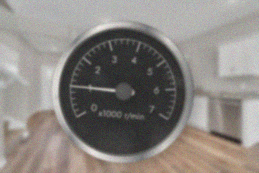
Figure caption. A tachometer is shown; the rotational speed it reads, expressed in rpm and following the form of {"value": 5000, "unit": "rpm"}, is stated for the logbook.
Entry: {"value": 1000, "unit": "rpm"}
